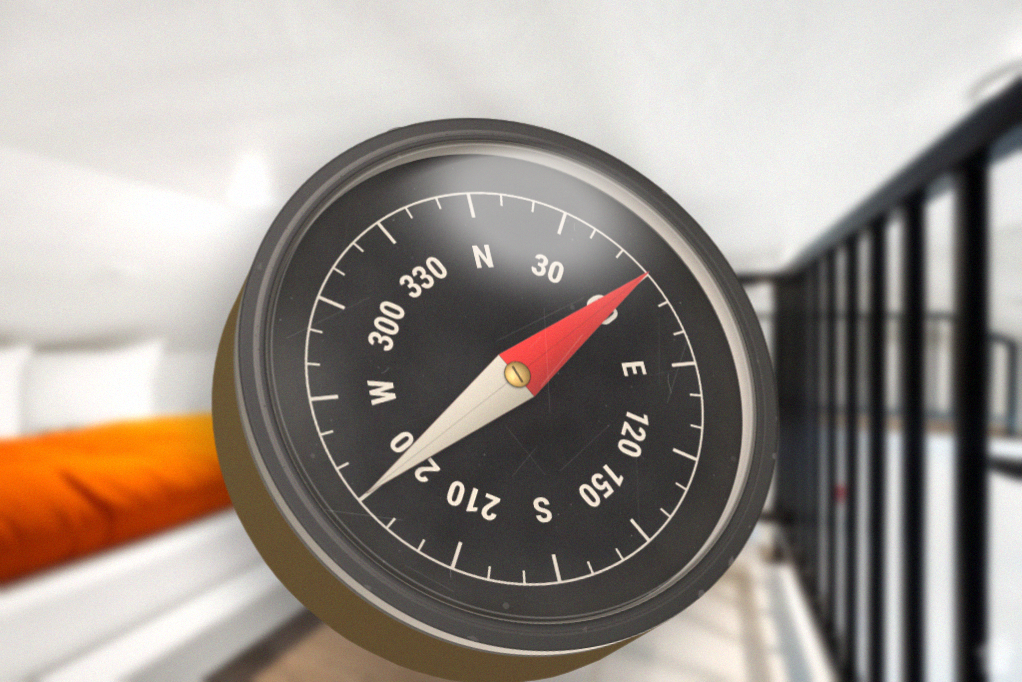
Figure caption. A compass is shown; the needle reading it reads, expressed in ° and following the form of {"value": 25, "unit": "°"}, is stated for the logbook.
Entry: {"value": 60, "unit": "°"}
